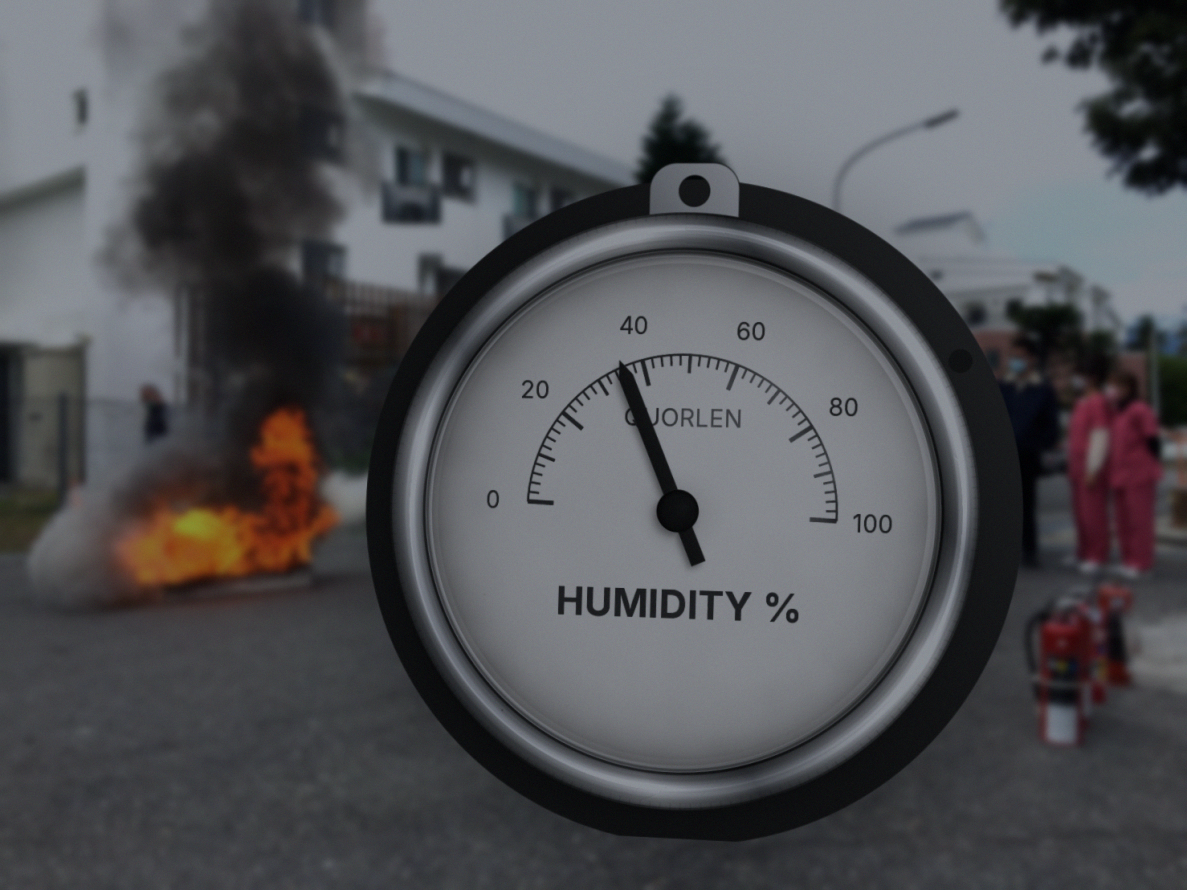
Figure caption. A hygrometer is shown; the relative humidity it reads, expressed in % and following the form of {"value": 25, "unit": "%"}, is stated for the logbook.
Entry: {"value": 36, "unit": "%"}
